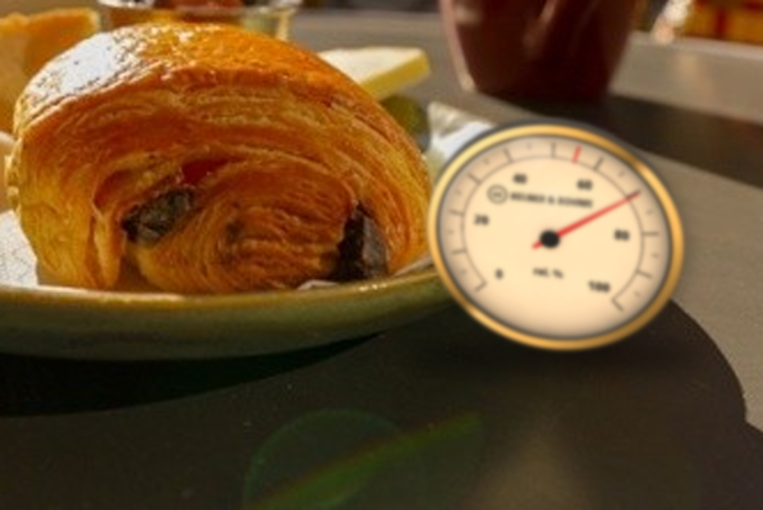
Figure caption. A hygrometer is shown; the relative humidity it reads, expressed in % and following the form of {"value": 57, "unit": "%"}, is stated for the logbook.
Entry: {"value": 70, "unit": "%"}
